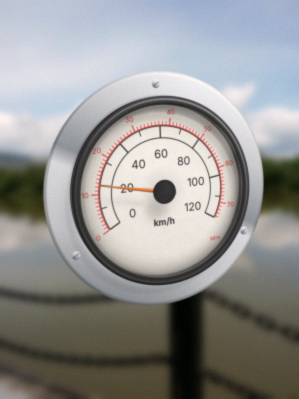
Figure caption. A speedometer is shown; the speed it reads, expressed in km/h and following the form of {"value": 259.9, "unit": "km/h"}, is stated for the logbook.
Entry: {"value": 20, "unit": "km/h"}
